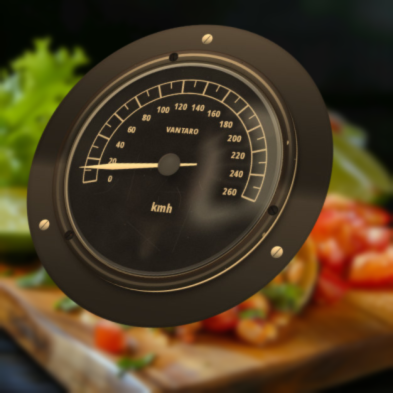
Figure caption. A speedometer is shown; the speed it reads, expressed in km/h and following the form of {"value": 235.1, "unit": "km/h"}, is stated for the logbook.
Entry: {"value": 10, "unit": "km/h"}
